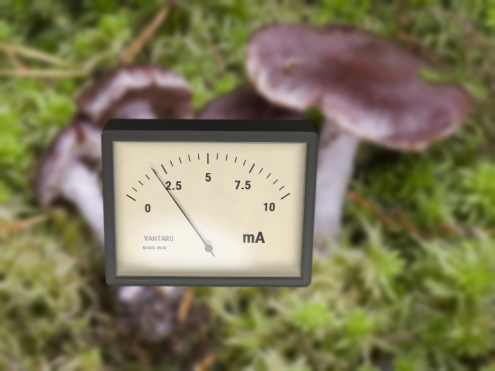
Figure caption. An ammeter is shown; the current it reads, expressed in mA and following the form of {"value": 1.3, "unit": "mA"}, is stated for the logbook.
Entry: {"value": 2, "unit": "mA"}
